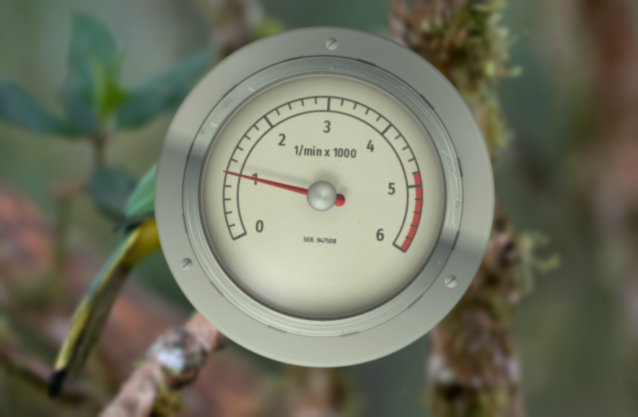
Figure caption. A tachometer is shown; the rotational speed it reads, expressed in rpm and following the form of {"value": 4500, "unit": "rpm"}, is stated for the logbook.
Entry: {"value": 1000, "unit": "rpm"}
